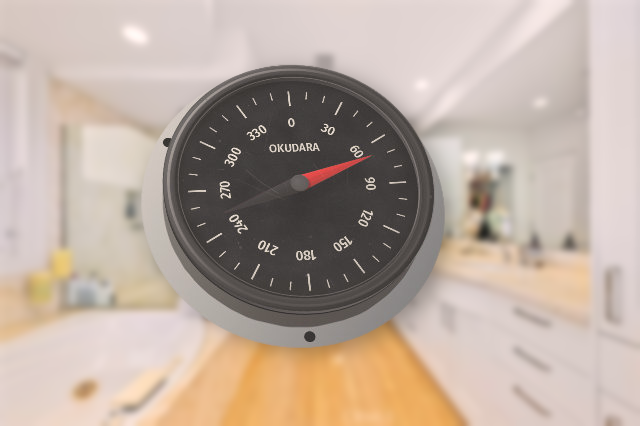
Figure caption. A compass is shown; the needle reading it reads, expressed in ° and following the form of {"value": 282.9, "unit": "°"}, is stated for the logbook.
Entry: {"value": 70, "unit": "°"}
